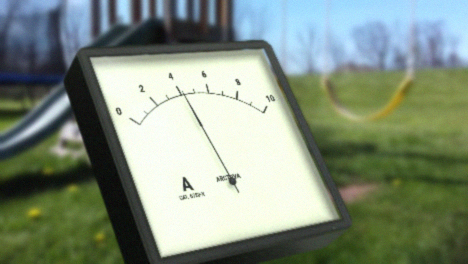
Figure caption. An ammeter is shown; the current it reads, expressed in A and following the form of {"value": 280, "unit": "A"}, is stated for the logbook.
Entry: {"value": 4, "unit": "A"}
